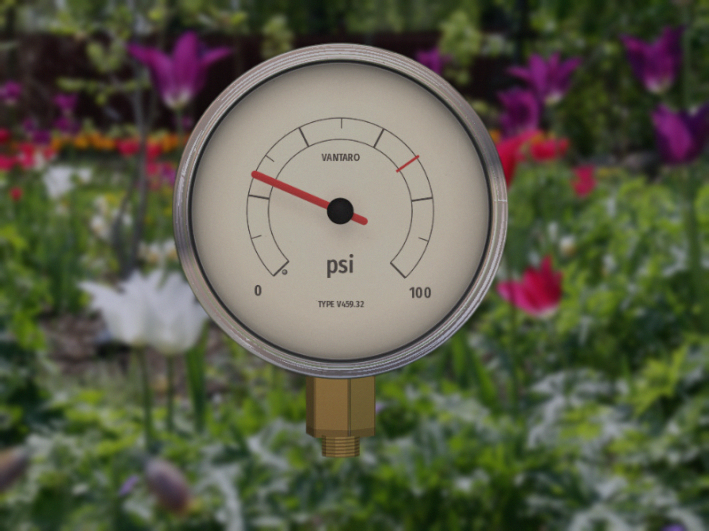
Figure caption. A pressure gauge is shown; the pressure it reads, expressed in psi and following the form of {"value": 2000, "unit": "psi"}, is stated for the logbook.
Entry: {"value": 25, "unit": "psi"}
